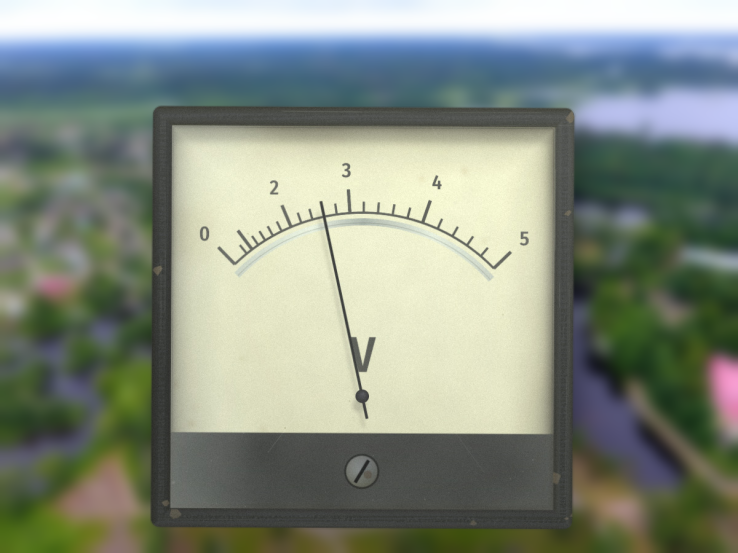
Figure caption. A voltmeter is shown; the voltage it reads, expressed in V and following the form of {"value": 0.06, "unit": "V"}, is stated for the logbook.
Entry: {"value": 2.6, "unit": "V"}
